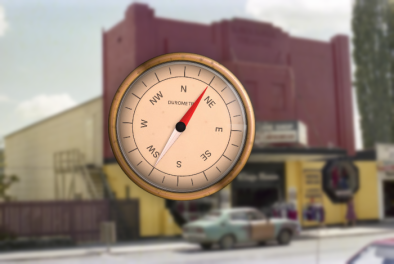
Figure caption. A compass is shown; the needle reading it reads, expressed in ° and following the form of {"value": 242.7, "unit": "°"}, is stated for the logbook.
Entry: {"value": 30, "unit": "°"}
